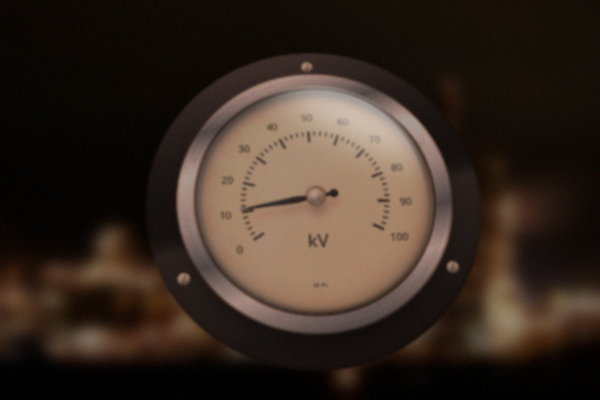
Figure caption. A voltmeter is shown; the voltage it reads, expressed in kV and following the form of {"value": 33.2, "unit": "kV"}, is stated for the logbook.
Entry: {"value": 10, "unit": "kV"}
